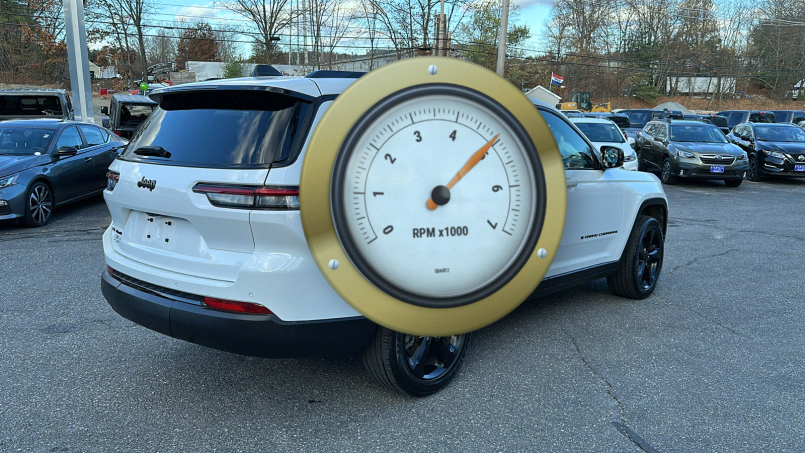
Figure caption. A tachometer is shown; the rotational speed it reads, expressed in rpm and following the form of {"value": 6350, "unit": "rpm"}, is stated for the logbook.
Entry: {"value": 4900, "unit": "rpm"}
